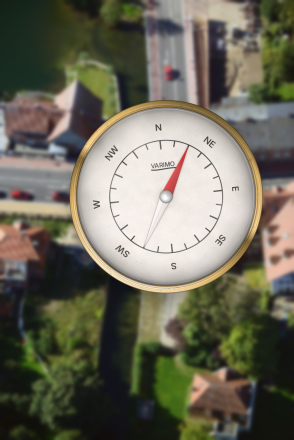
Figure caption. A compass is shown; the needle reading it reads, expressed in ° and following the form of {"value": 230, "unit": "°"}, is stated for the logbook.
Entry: {"value": 30, "unit": "°"}
